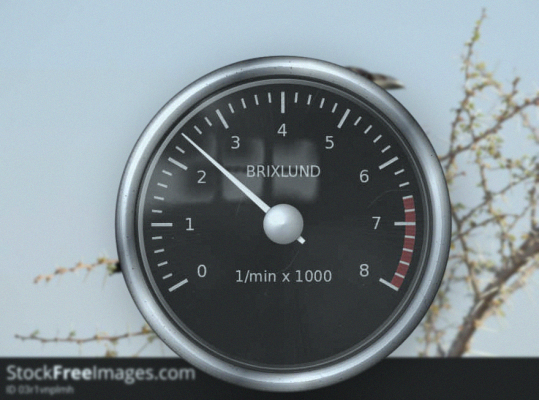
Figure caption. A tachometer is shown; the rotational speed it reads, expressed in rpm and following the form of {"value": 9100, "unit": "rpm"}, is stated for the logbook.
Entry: {"value": 2400, "unit": "rpm"}
